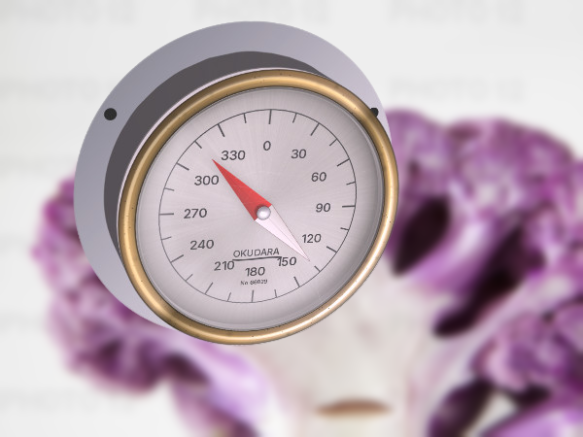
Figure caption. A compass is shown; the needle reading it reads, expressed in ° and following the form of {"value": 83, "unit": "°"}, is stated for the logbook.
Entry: {"value": 315, "unit": "°"}
